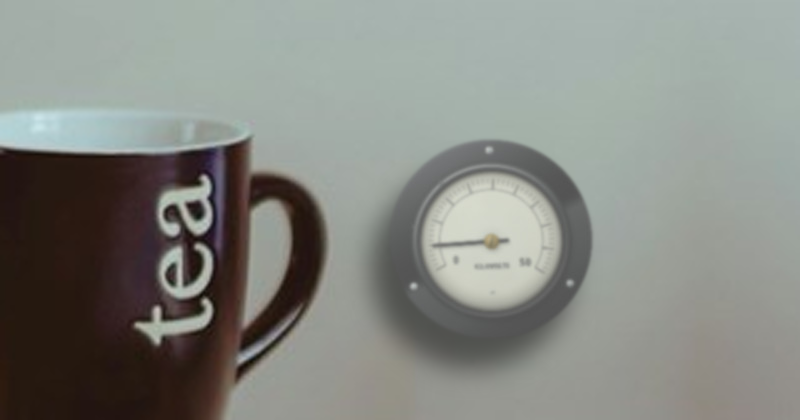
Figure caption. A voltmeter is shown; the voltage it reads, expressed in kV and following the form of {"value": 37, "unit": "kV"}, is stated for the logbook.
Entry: {"value": 5, "unit": "kV"}
